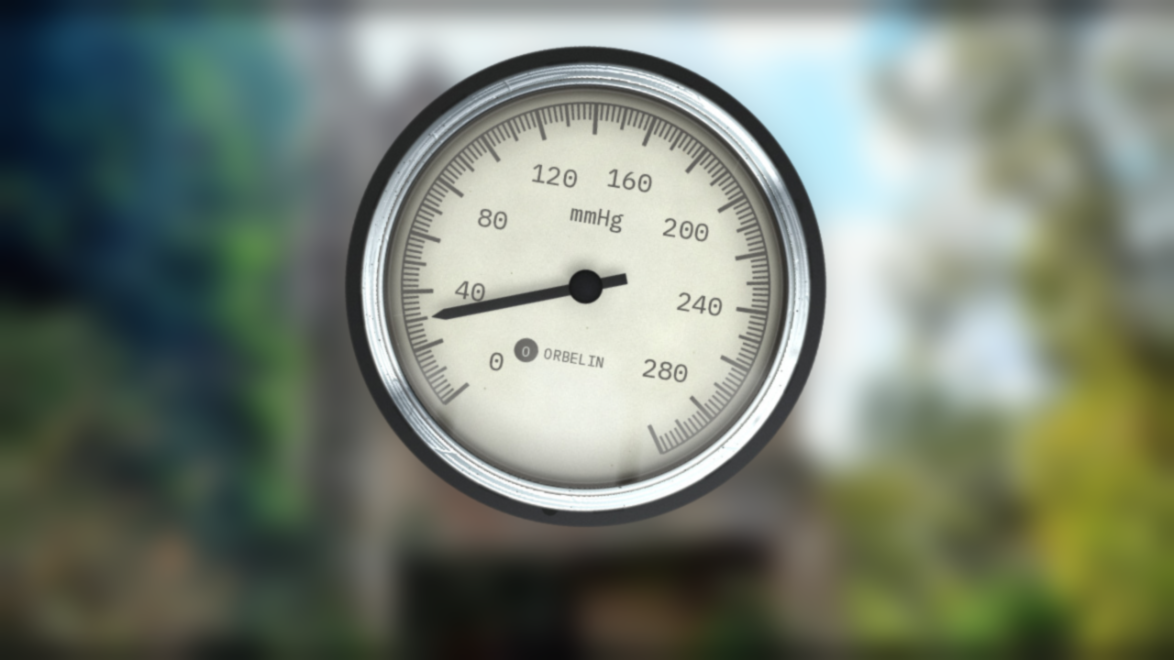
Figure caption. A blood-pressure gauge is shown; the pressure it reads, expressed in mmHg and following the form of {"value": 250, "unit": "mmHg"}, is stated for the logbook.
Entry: {"value": 30, "unit": "mmHg"}
